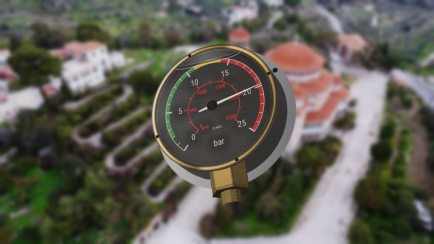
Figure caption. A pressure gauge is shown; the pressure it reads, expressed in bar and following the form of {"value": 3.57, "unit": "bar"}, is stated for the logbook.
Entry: {"value": 20, "unit": "bar"}
